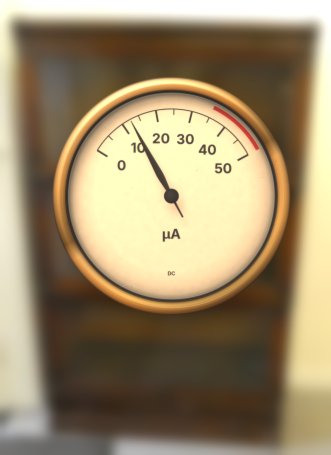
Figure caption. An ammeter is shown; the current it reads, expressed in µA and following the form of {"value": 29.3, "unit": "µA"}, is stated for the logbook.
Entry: {"value": 12.5, "unit": "µA"}
